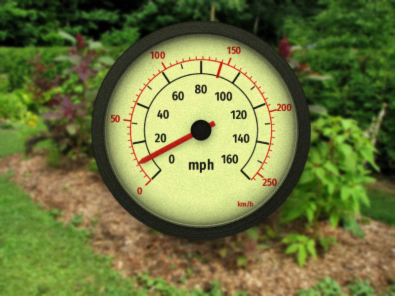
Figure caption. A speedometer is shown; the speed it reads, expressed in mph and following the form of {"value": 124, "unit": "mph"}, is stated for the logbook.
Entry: {"value": 10, "unit": "mph"}
